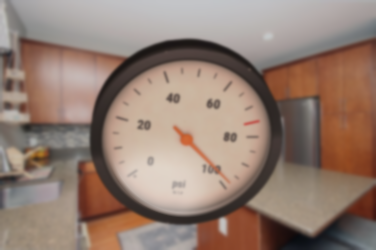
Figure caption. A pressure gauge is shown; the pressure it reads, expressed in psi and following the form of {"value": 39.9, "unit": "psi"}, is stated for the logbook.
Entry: {"value": 97.5, "unit": "psi"}
